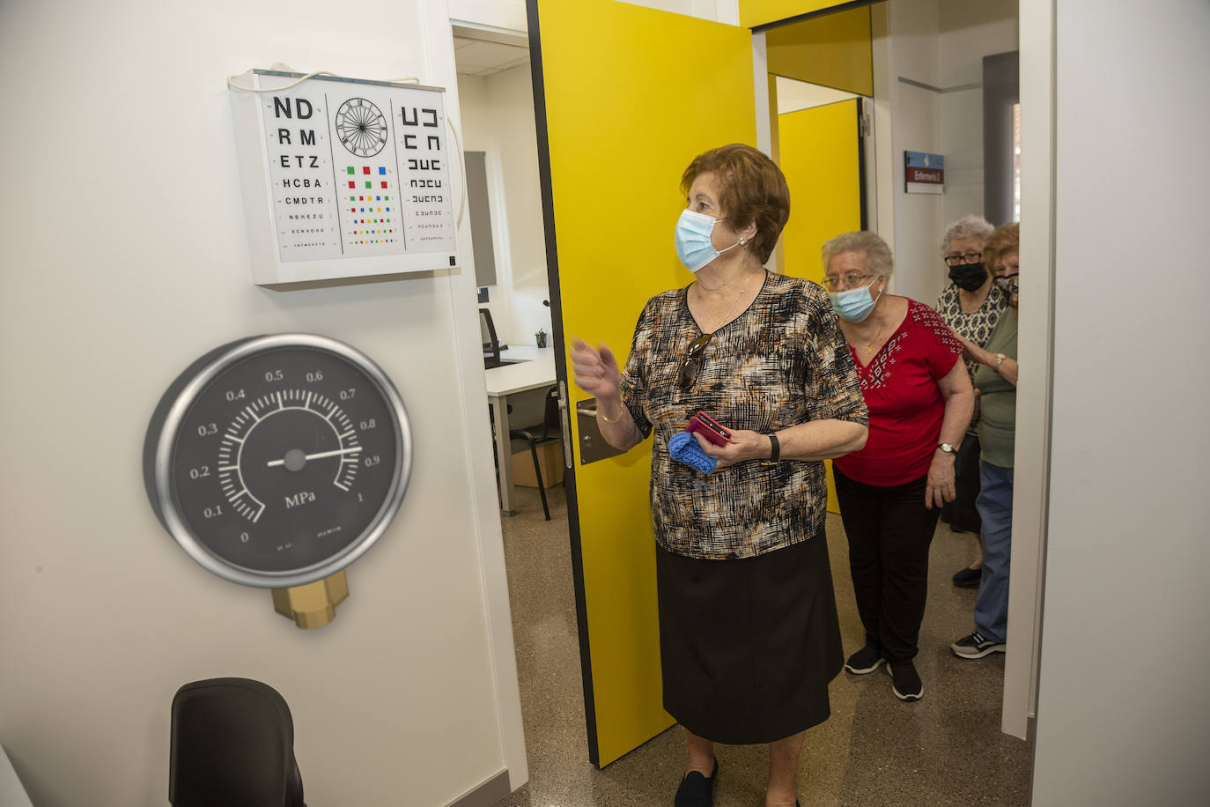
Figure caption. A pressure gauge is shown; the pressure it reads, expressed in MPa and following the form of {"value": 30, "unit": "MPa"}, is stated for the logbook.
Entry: {"value": 0.86, "unit": "MPa"}
